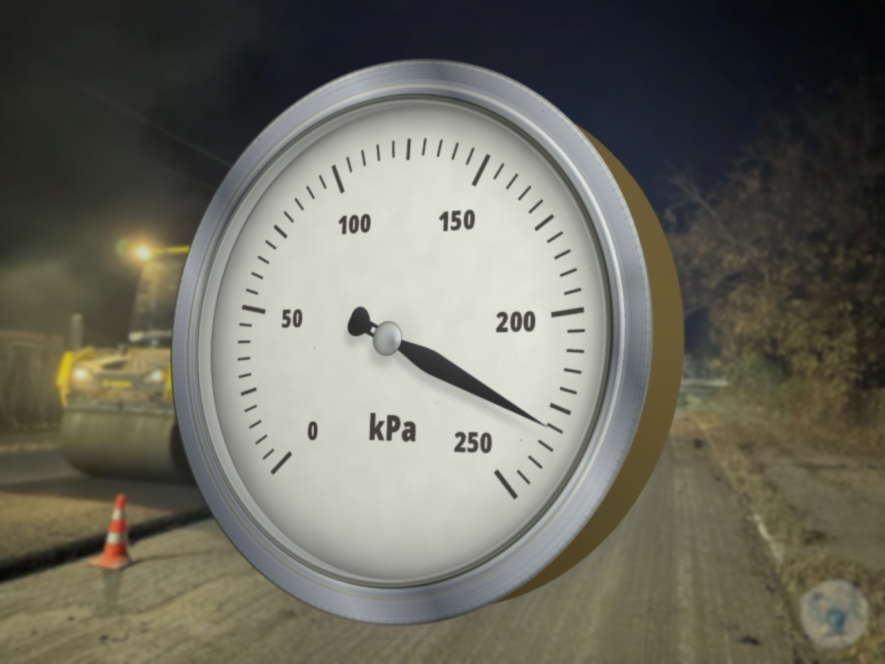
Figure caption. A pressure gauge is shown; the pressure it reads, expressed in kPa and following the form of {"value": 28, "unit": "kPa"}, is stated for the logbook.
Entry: {"value": 230, "unit": "kPa"}
